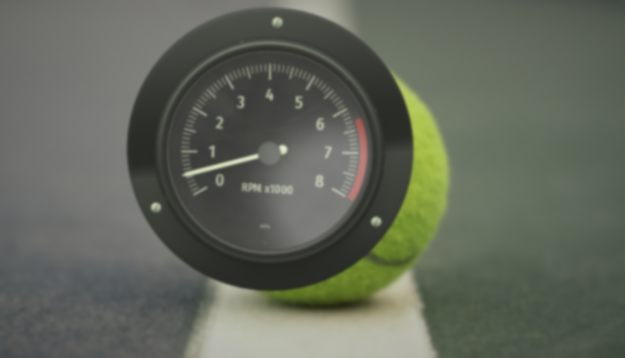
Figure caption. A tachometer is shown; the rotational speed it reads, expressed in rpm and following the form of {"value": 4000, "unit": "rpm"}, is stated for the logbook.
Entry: {"value": 500, "unit": "rpm"}
